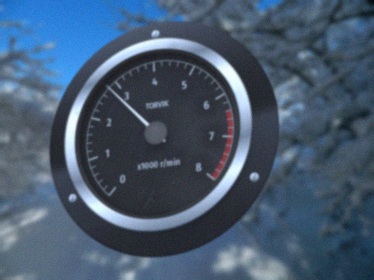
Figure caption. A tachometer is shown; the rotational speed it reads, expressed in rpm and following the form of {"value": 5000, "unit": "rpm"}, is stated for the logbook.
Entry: {"value": 2800, "unit": "rpm"}
